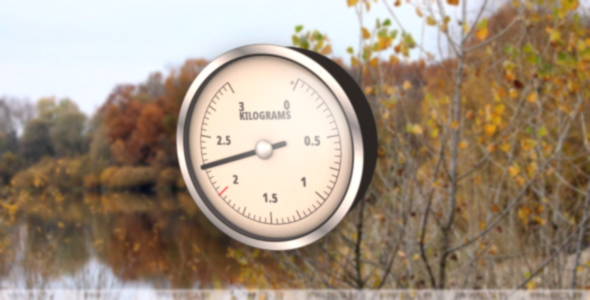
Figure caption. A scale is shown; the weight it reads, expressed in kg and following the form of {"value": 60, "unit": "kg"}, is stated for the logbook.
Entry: {"value": 2.25, "unit": "kg"}
